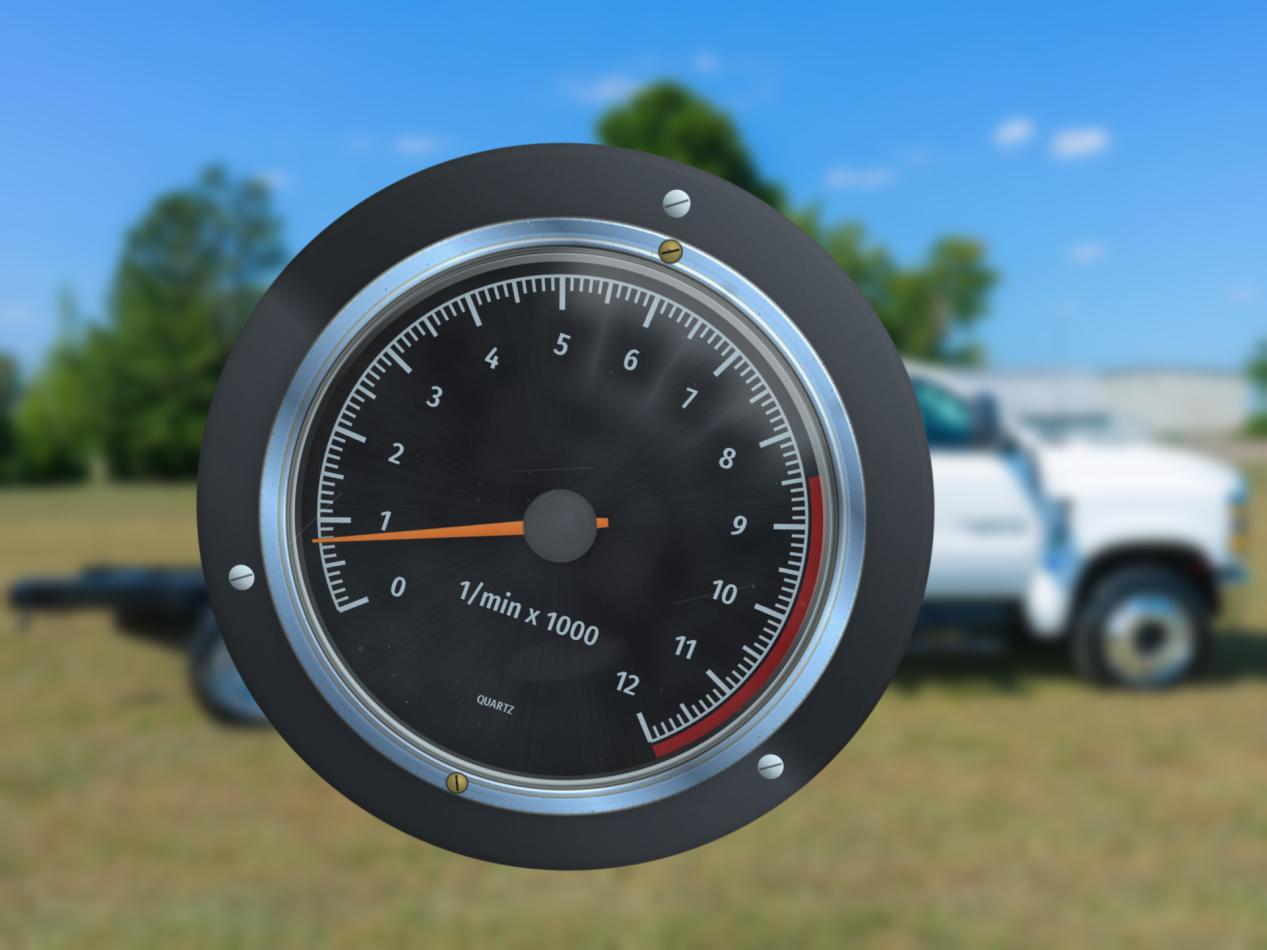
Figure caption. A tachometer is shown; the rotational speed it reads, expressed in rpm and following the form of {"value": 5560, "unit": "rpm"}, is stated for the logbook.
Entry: {"value": 800, "unit": "rpm"}
